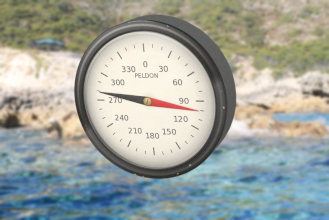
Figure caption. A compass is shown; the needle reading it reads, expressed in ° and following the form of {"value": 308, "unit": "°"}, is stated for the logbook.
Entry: {"value": 100, "unit": "°"}
